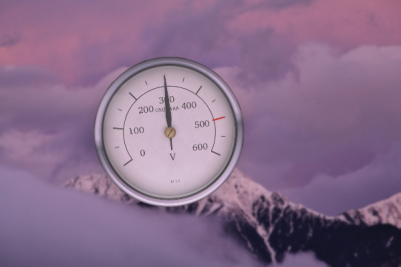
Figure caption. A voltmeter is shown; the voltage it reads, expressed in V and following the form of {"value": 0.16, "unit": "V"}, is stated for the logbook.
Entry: {"value": 300, "unit": "V"}
